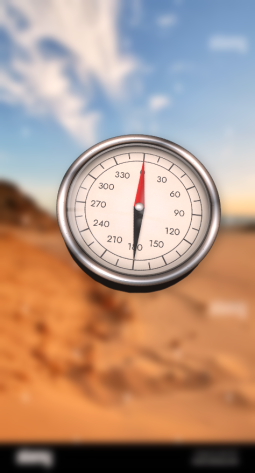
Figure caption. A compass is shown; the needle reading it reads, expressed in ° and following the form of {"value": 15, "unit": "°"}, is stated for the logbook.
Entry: {"value": 0, "unit": "°"}
